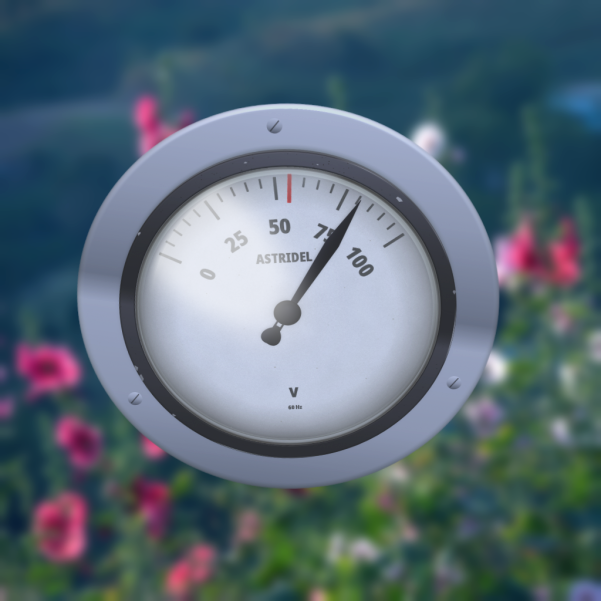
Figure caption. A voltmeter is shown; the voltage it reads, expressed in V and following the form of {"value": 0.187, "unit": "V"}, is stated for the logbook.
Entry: {"value": 80, "unit": "V"}
